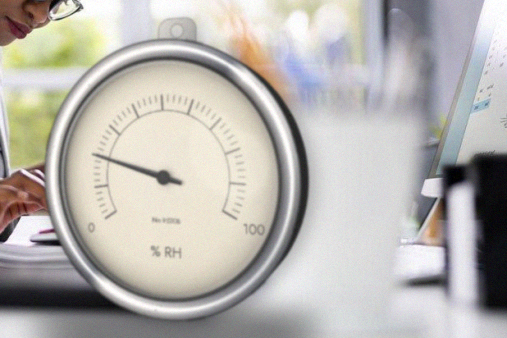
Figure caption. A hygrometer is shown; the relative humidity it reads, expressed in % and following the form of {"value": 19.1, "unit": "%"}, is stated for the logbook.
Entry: {"value": 20, "unit": "%"}
